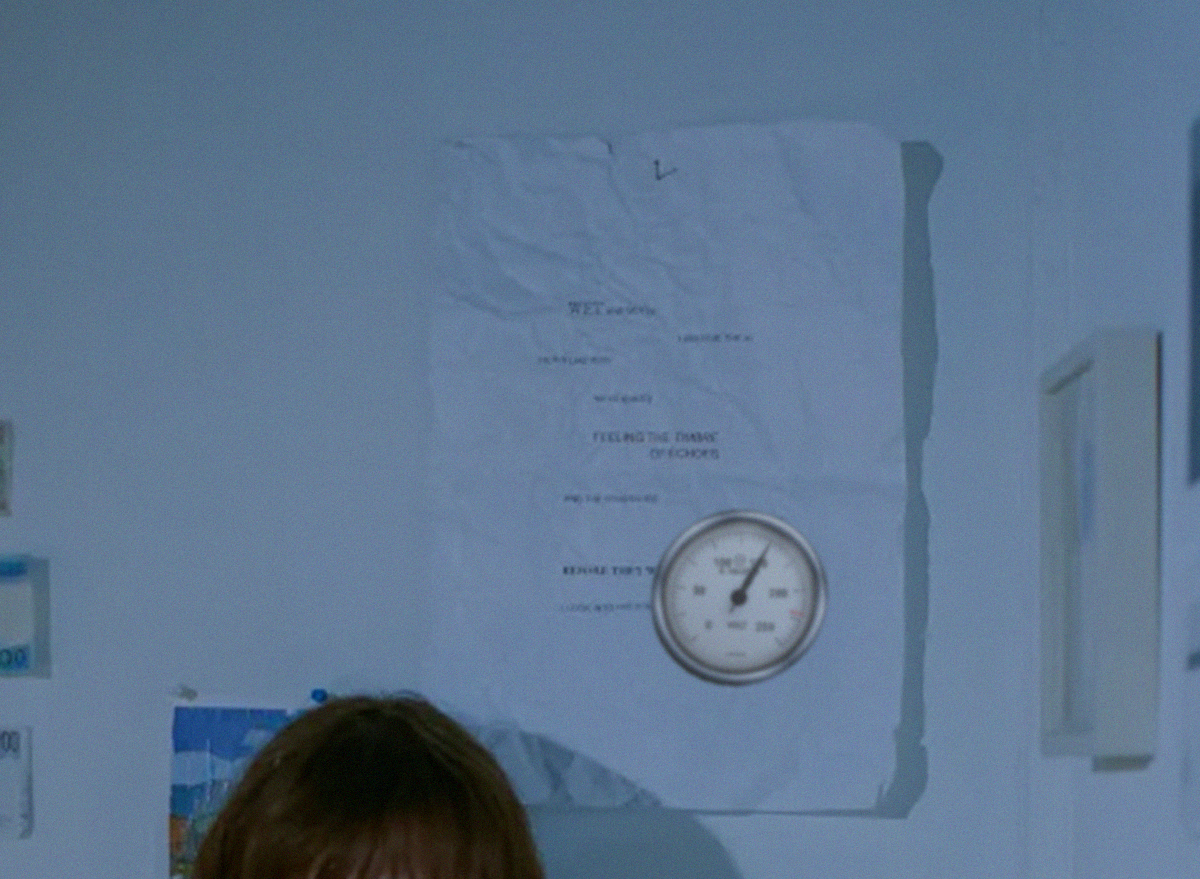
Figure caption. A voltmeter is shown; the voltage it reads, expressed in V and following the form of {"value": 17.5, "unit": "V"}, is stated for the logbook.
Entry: {"value": 150, "unit": "V"}
